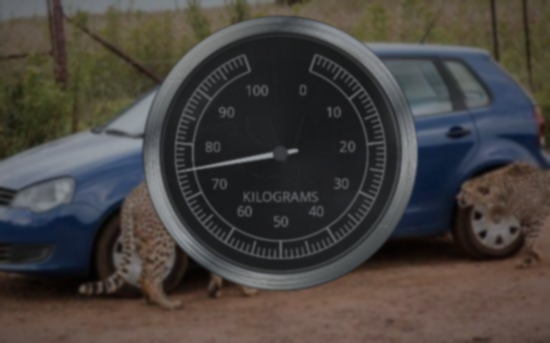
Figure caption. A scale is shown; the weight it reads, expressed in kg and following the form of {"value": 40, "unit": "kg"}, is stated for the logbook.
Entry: {"value": 75, "unit": "kg"}
